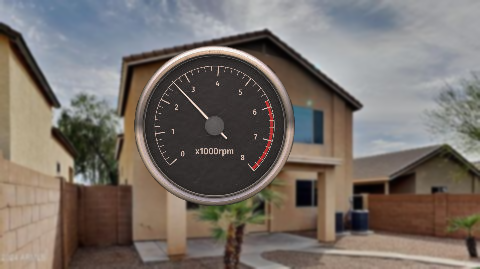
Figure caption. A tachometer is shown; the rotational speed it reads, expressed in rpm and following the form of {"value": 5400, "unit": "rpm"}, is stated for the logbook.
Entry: {"value": 2600, "unit": "rpm"}
